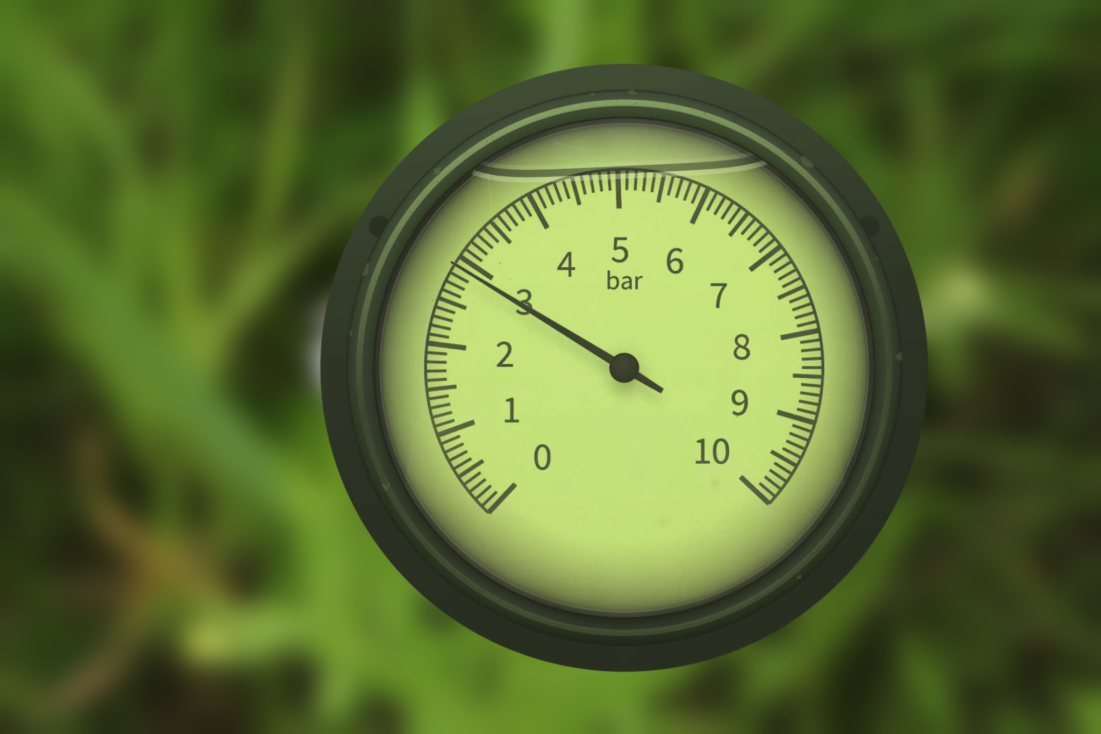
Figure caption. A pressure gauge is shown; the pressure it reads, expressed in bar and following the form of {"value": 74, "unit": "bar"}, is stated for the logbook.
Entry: {"value": 2.9, "unit": "bar"}
